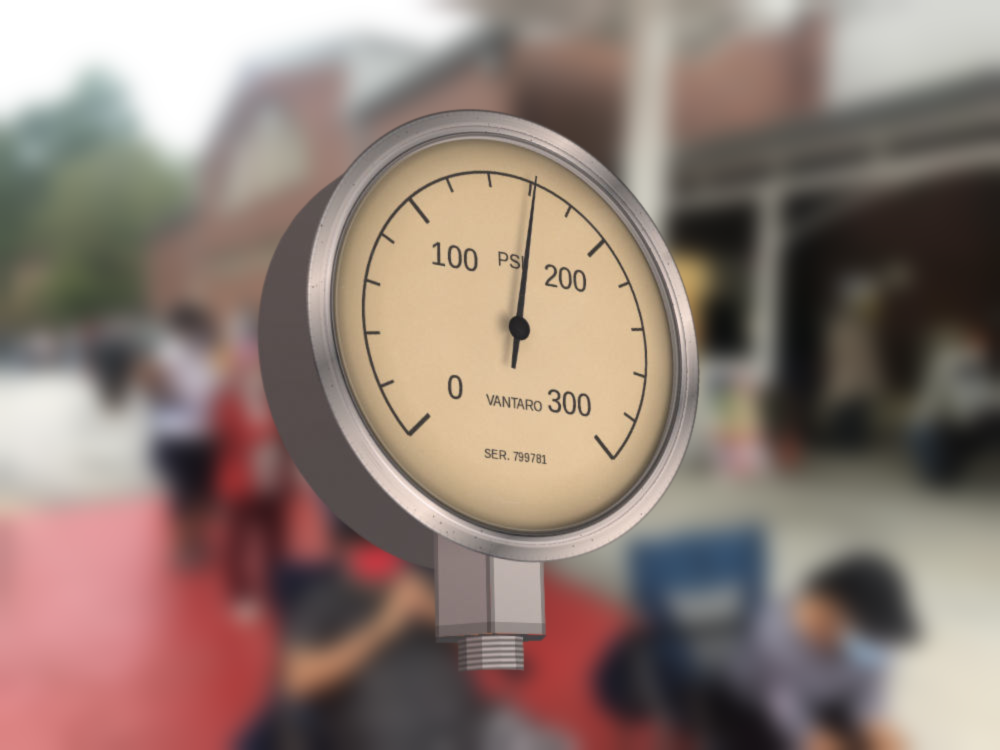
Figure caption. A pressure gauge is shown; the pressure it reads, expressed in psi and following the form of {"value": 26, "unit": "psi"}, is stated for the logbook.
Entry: {"value": 160, "unit": "psi"}
